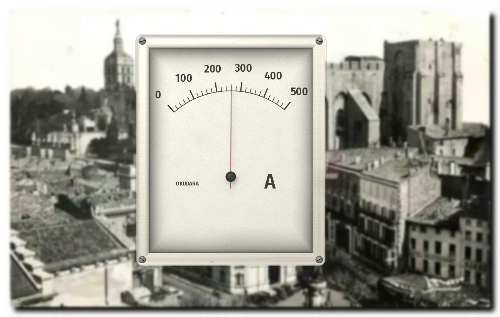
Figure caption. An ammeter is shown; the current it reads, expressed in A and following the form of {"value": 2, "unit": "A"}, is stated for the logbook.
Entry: {"value": 260, "unit": "A"}
